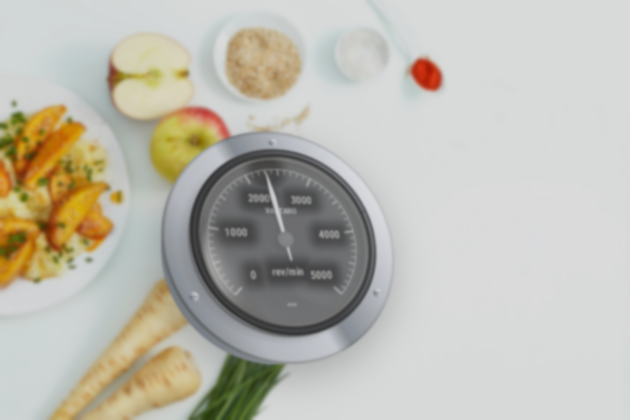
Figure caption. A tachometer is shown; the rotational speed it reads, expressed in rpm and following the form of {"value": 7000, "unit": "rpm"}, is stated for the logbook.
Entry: {"value": 2300, "unit": "rpm"}
